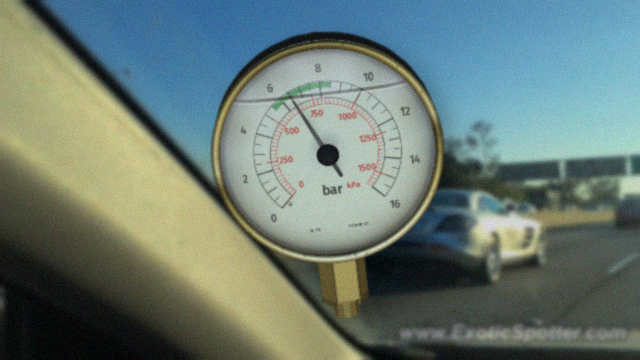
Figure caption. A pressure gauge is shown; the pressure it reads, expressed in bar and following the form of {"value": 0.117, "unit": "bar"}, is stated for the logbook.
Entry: {"value": 6.5, "unit": "bar"}
